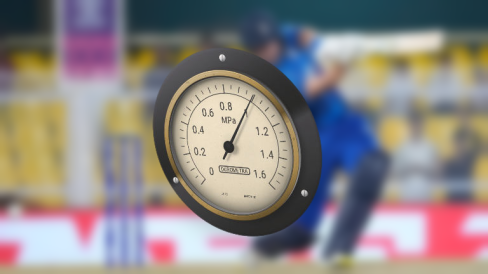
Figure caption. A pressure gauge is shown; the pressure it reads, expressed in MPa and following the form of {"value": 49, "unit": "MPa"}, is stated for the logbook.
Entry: {"value": 1, "unit": "MPa"}
